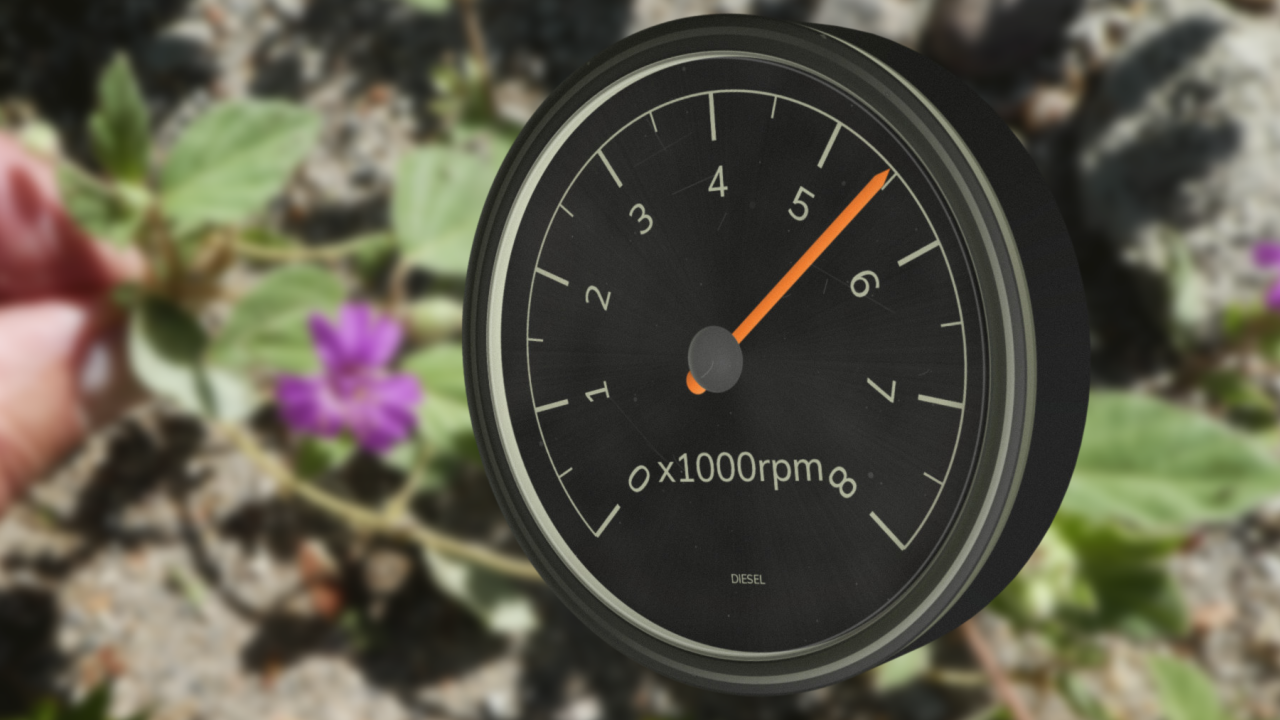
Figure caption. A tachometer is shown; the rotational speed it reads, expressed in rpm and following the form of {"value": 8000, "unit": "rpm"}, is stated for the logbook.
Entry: {"value": 5500, "unit": "rpm"}
